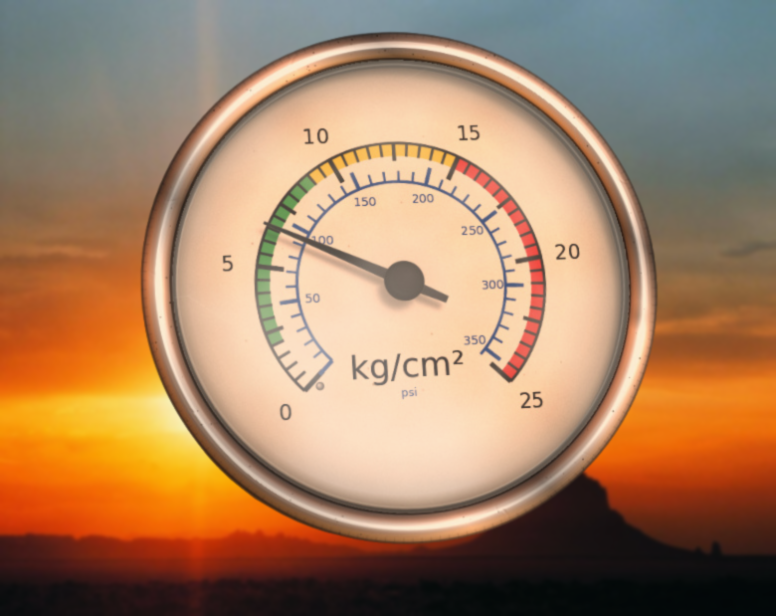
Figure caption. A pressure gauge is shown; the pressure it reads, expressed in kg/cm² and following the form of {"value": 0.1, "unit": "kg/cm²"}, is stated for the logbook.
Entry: {"value": 6.5, "unit": "kg/cm²"}
